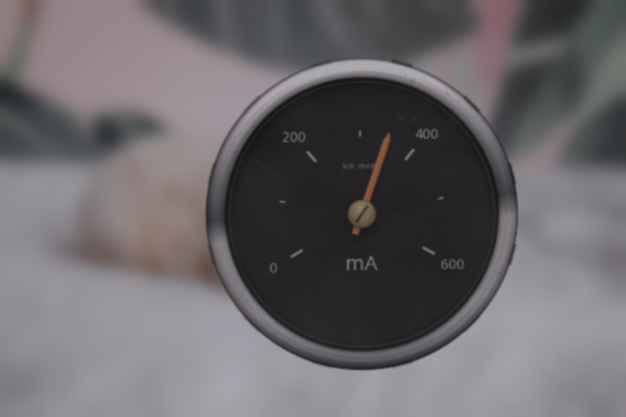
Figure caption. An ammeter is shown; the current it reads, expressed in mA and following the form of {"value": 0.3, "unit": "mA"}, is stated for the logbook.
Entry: {"value": 350, "unit": "mA"}
